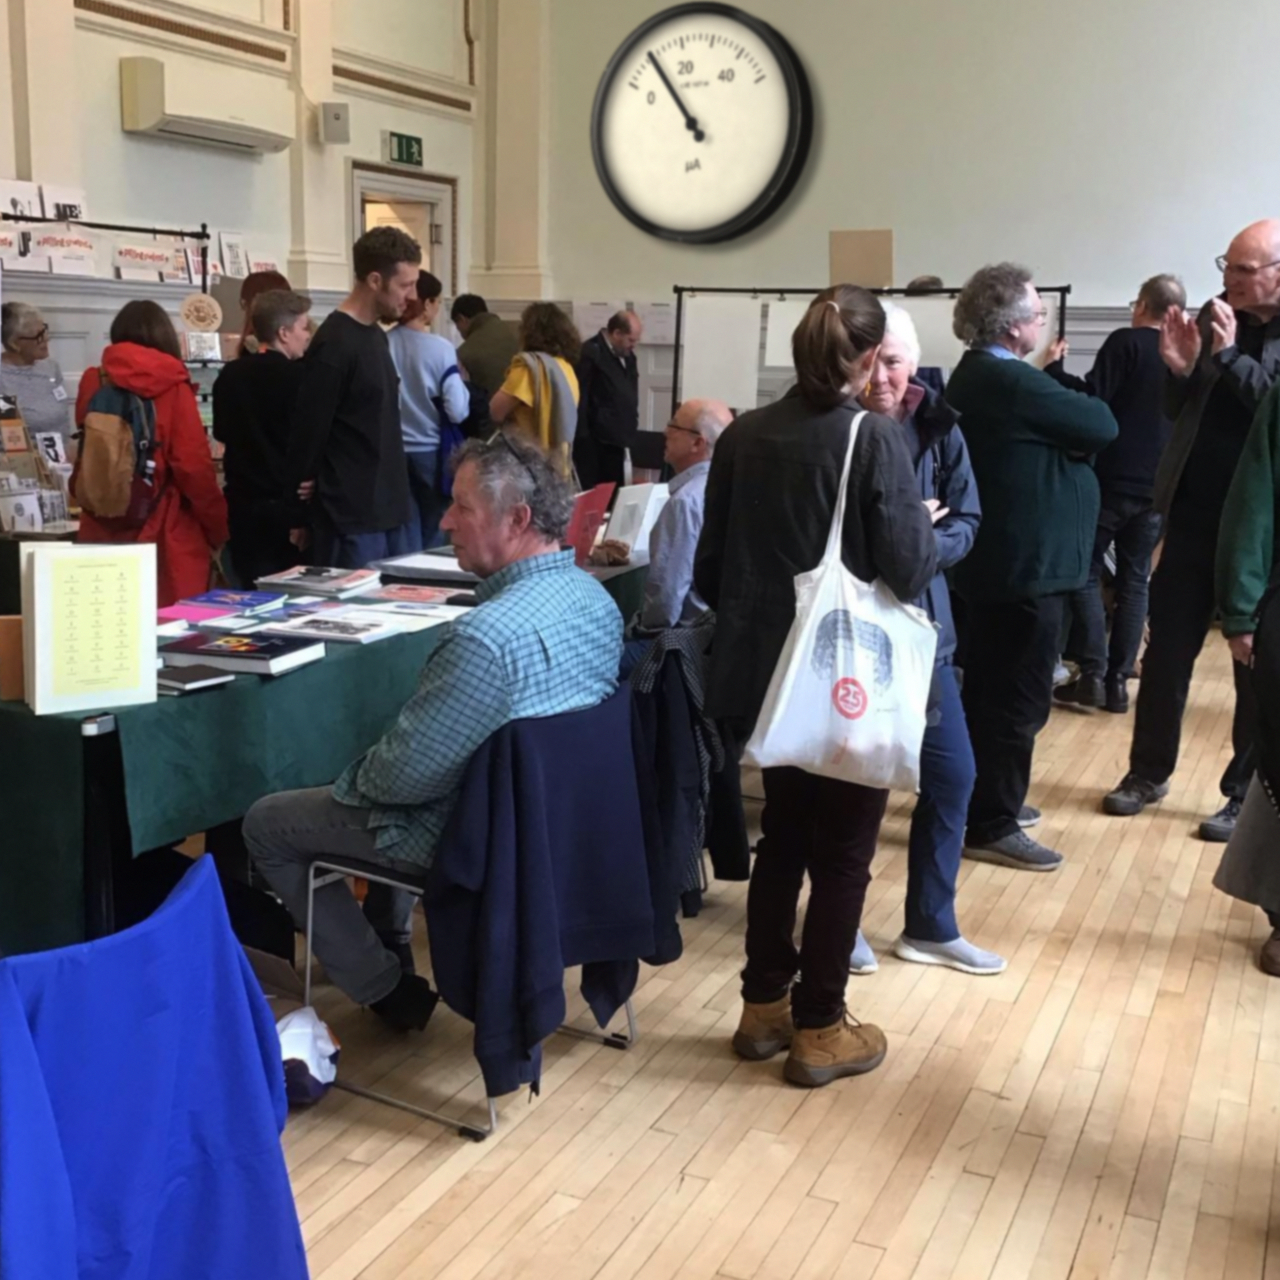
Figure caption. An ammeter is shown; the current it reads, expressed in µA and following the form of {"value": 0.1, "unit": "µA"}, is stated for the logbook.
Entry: {"value": 10, "unit": "µA"}
